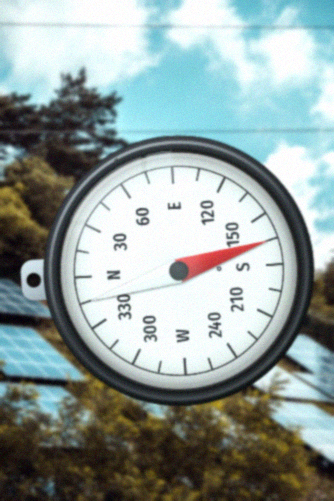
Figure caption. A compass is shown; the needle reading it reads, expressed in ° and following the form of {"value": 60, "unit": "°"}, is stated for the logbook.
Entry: {"value": 165, "unit": "°"}
